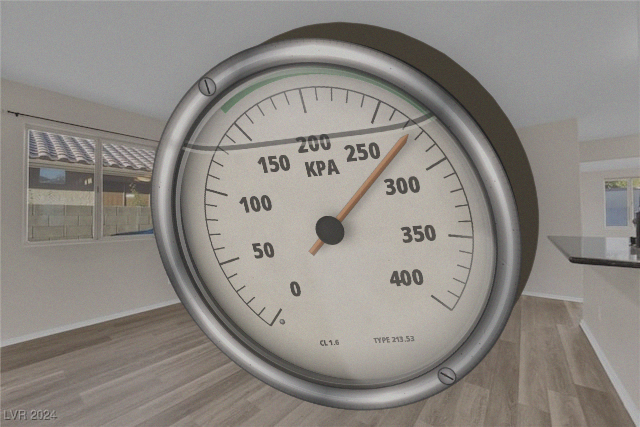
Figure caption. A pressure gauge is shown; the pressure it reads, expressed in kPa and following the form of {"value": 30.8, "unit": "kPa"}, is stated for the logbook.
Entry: {"value": 275, "unit": "kPa"}
